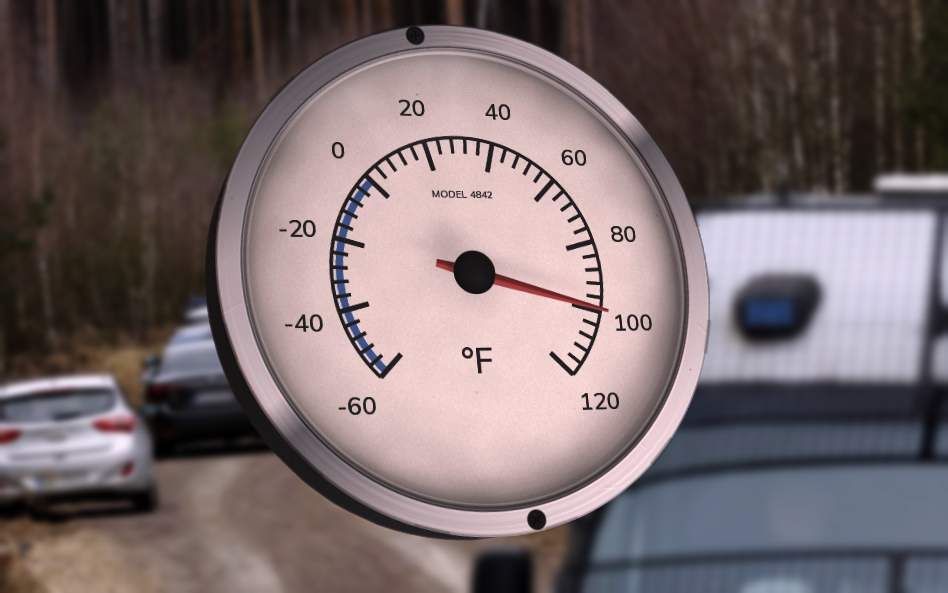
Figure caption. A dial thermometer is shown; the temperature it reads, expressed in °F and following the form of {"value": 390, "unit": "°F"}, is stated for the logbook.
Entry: {"value": 100, "unit": "°F"}
